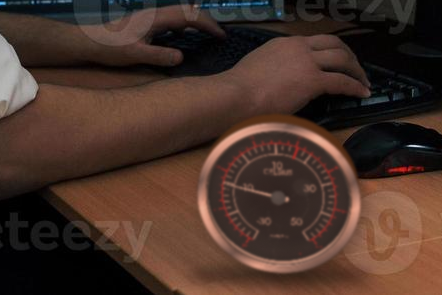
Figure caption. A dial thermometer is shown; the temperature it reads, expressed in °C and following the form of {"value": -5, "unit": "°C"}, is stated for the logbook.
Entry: {"value": -10, "unit": "°C"}
